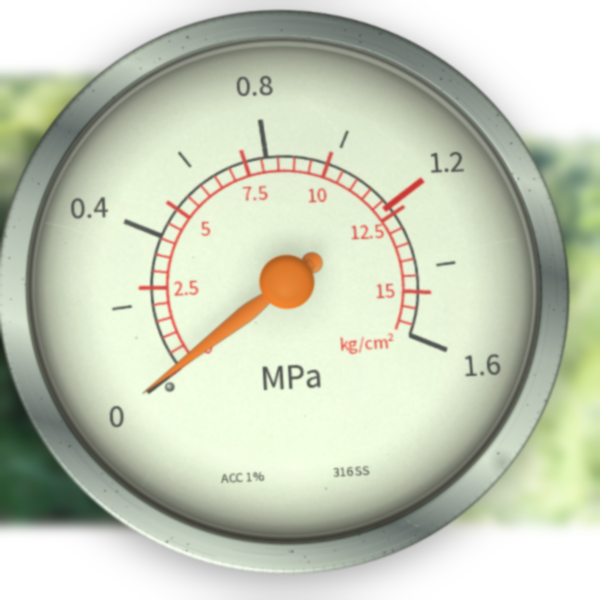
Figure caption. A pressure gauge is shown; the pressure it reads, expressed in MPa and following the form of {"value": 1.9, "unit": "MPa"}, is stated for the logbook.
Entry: {"value": 0, "unit": "MPa"}
